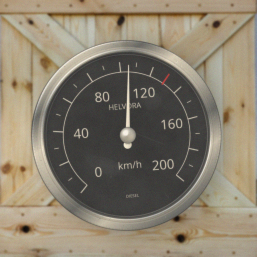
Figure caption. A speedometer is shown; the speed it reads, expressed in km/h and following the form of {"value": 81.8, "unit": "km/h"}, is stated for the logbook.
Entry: {"value": 105, "unit": "km/h"}
